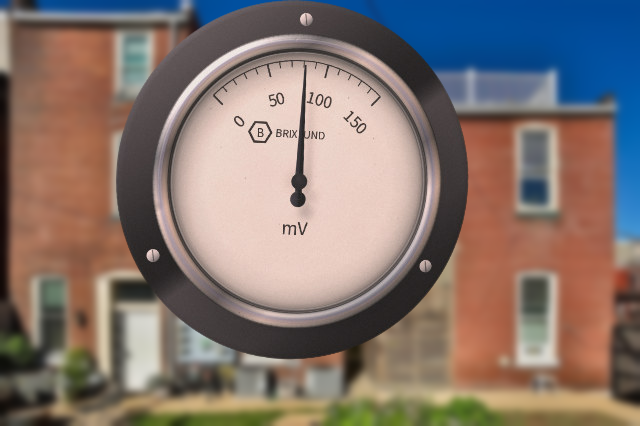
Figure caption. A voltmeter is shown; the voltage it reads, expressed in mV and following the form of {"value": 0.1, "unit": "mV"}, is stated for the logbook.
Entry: {"value": 80, "unit": "mV"}
